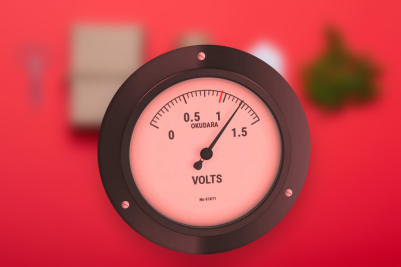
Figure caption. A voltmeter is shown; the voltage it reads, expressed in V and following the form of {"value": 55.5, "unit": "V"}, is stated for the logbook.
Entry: {"value": 1.2, "unit": "V"}
